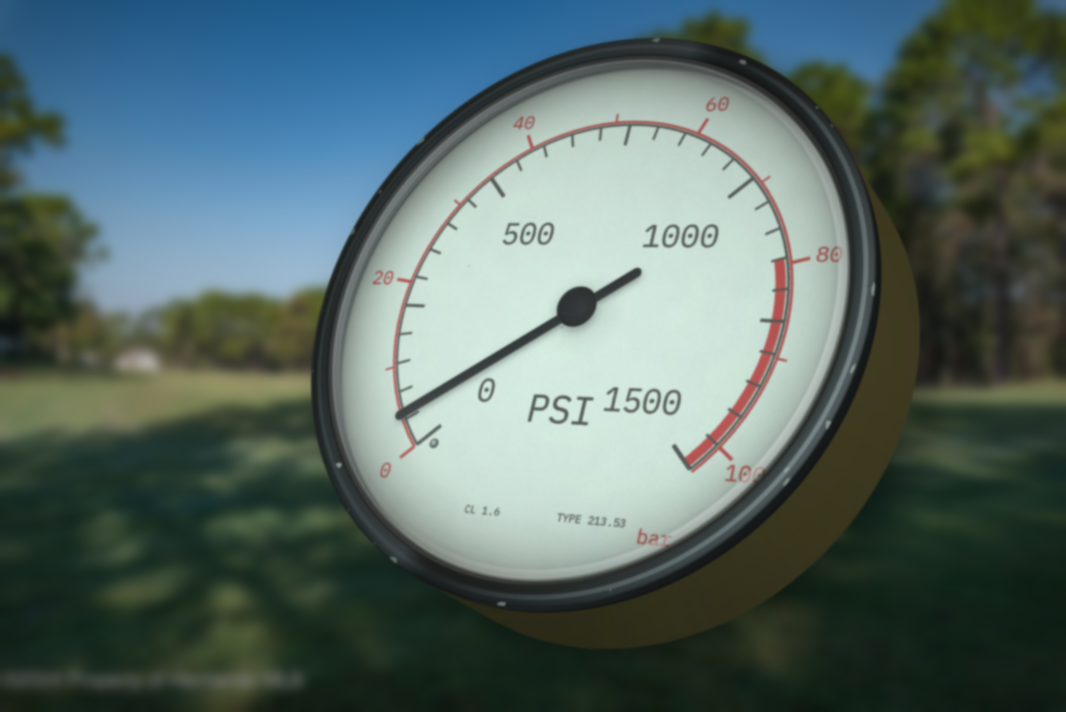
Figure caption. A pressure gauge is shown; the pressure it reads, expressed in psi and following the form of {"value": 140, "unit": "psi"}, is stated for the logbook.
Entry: {"value": 50, "unit": "psi"}
